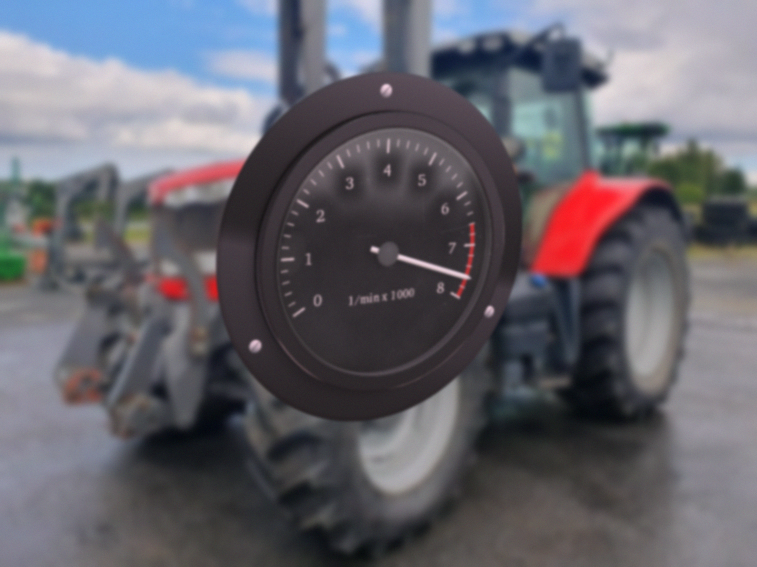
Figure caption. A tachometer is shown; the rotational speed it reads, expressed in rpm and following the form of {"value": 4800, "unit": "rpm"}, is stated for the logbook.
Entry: {"value": 7600, "unit": "rpm"}
